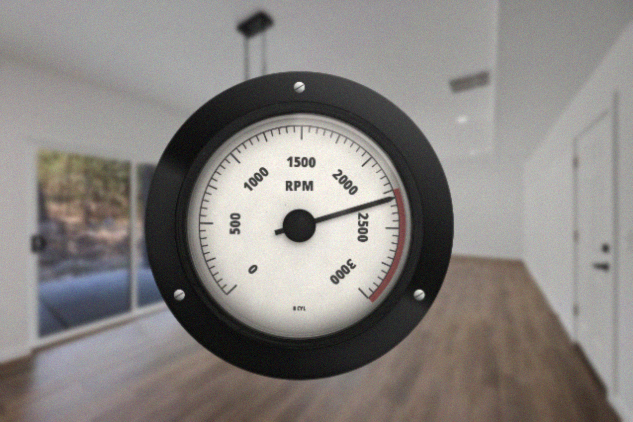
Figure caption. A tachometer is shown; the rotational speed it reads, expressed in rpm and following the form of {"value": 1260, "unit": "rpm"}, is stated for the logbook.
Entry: {"value": 2300, "unit": "rpm"}
